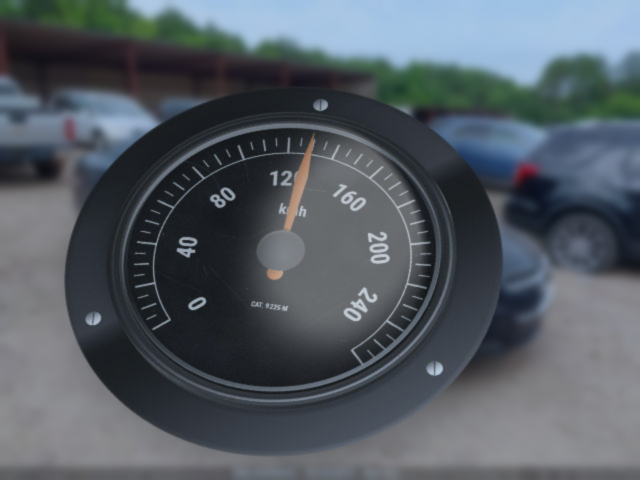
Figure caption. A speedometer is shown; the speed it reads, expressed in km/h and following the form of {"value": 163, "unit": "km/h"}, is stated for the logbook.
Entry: {"value": 130, "unit": "km/h"}
